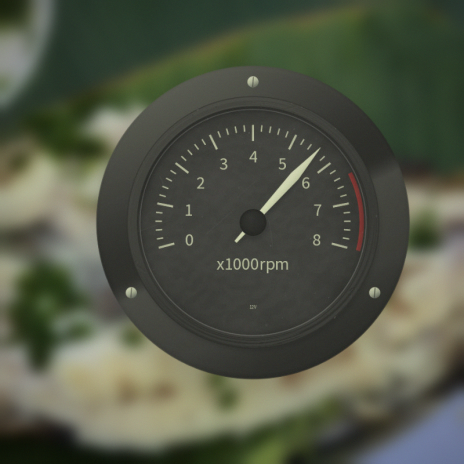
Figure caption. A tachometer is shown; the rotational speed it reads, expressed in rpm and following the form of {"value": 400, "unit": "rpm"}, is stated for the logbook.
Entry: {"value": 5600, "unit": "rpm"}
